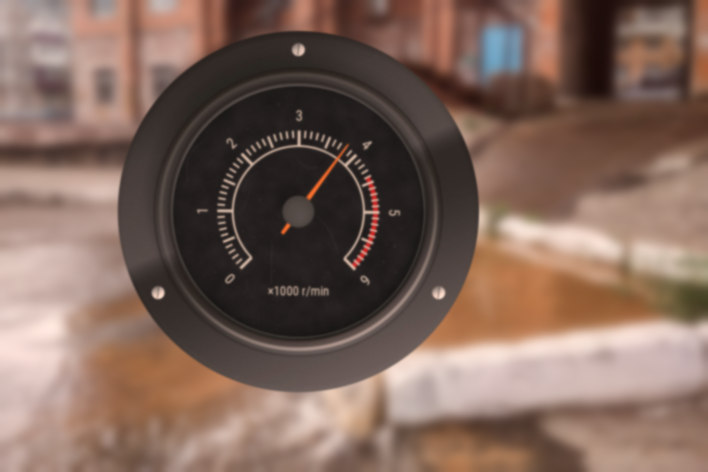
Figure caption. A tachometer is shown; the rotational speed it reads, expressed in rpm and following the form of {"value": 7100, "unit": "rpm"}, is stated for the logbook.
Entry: {"value": 3800, "unit": "rpm"}
